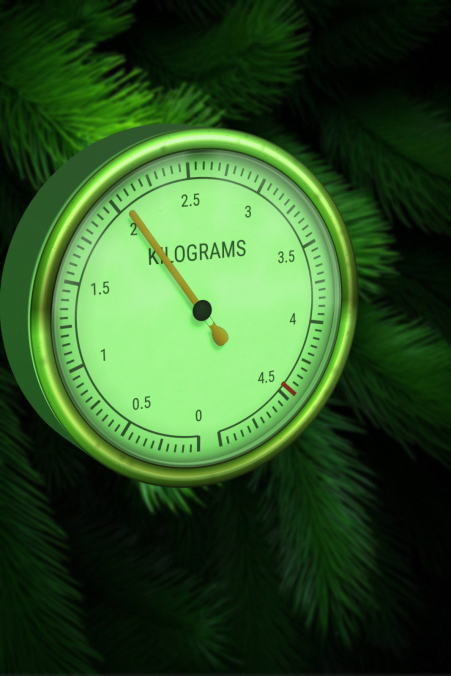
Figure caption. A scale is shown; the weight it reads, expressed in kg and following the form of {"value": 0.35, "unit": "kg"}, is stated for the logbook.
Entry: {"value": 2.05, "unit": "kg"}
